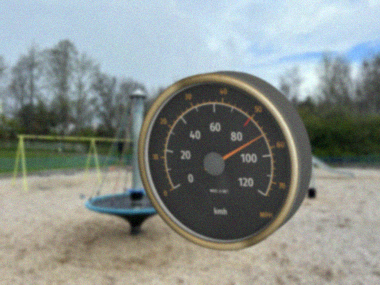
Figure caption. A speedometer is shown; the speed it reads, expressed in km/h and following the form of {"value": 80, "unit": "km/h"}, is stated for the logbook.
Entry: {"value": 90, "unit": "km/h"}
